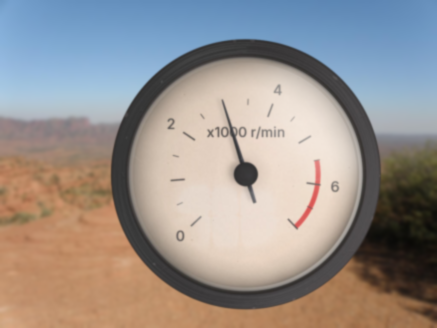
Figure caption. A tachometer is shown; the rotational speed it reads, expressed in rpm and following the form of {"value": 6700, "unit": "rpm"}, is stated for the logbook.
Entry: {"value": 3000, "unit": "rpm"}
